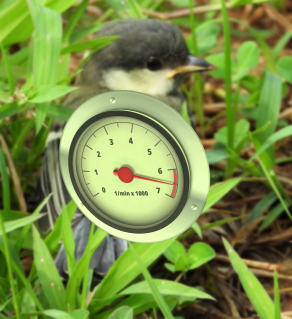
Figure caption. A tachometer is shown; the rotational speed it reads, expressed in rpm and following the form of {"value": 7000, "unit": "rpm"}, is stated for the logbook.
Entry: {"value": 6500, "unit": "rpm"}
